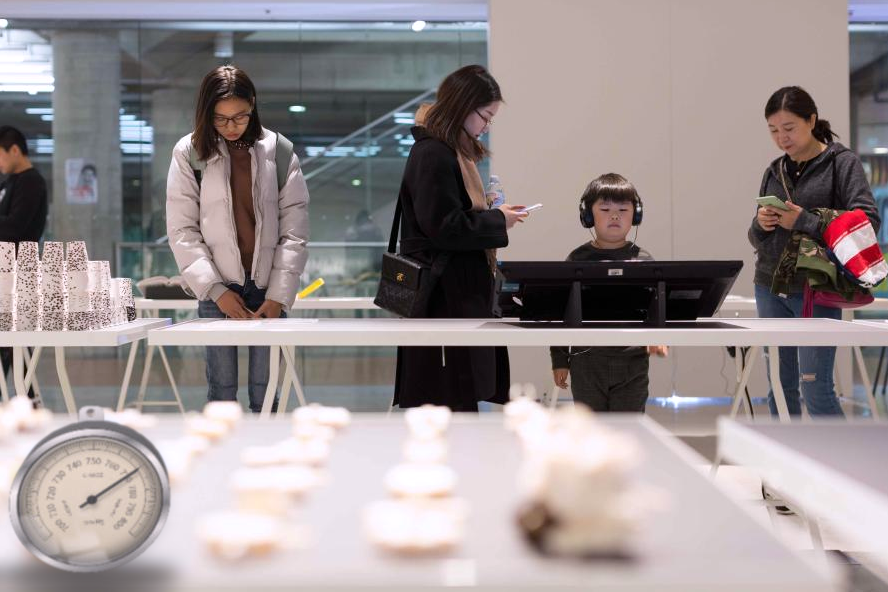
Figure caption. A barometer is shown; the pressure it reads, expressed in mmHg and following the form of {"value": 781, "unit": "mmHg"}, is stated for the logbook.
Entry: {"value": 770, "unit": "mmHg"}
